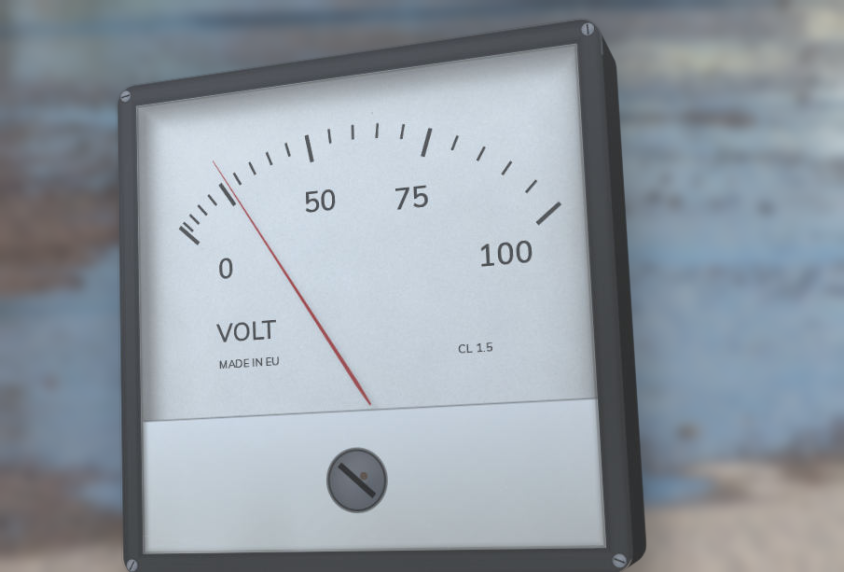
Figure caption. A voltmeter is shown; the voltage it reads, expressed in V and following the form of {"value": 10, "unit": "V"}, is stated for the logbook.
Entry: {"value": 27.5, "unit": "V"}
